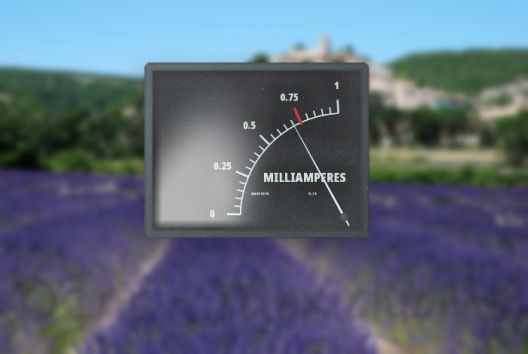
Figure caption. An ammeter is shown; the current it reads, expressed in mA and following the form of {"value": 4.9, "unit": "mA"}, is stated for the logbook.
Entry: {"value": 0.7, "unit": "mA"}
